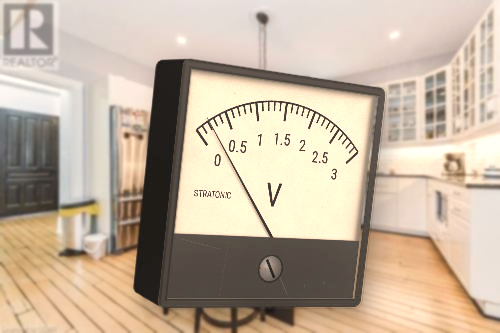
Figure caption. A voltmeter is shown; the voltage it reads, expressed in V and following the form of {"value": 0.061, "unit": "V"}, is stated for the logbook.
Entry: {"value": 0.2, "unit": "V"}
